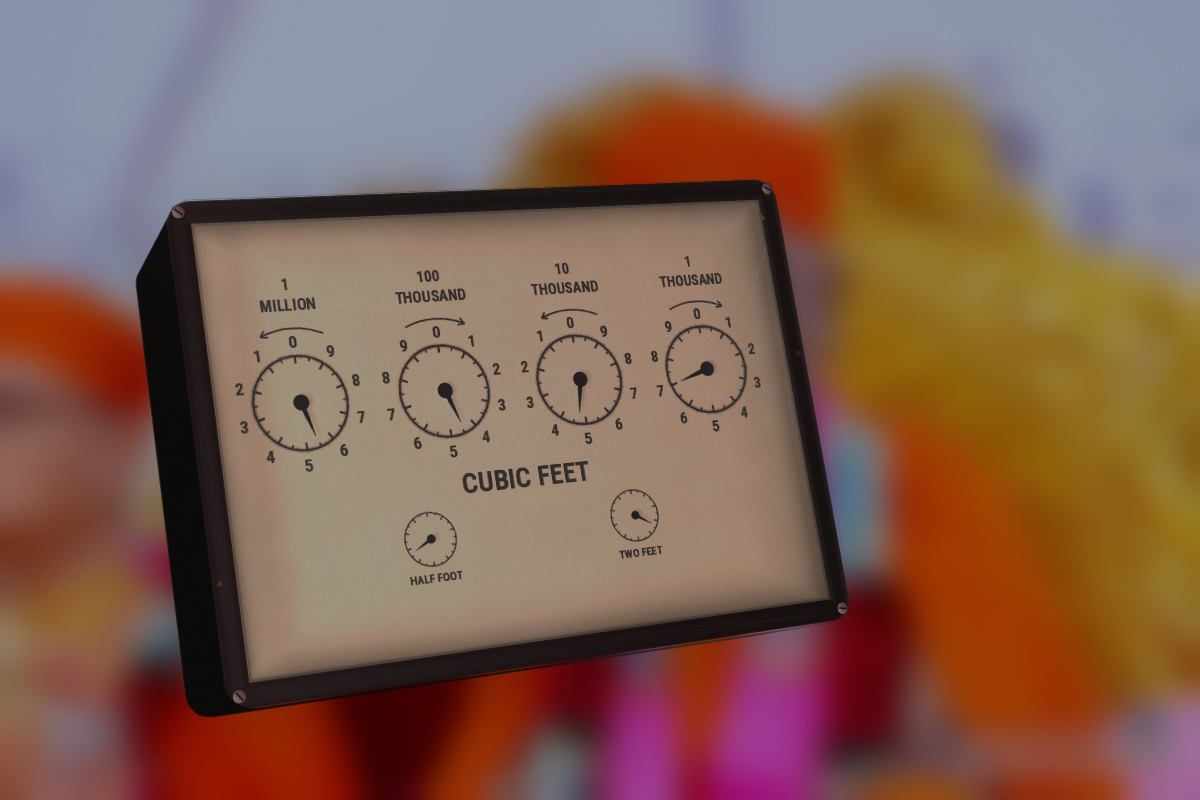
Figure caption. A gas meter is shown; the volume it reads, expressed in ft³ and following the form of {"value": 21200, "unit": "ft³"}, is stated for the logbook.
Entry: {"value": 544700, "unit": "ft³"}
